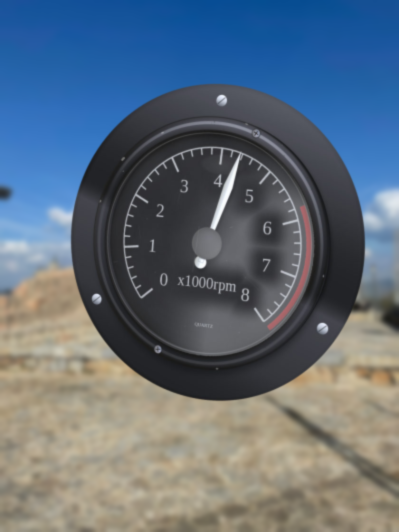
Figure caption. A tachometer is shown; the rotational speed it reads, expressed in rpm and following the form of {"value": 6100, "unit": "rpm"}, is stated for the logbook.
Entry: {"value": 4400, "unit": "rpm"}
